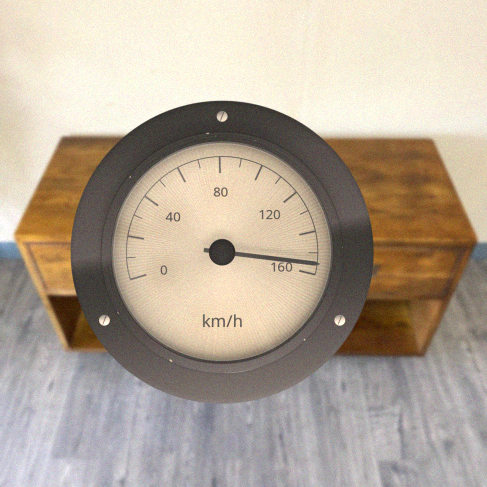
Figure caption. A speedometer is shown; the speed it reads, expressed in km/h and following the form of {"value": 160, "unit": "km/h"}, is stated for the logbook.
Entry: {"value": 155, "unit": "km/h"}
